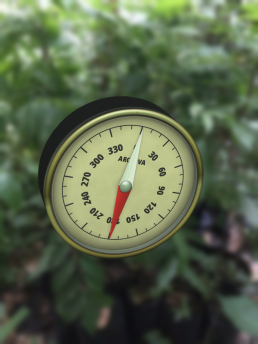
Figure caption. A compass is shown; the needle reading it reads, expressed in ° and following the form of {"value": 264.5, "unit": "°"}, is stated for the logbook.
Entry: {"value": 180, "unit": "°"}
